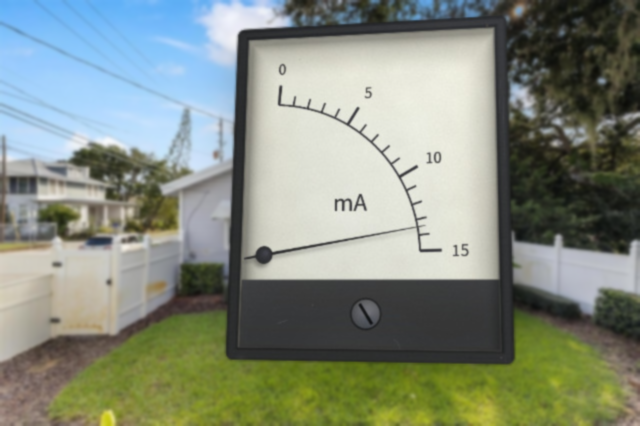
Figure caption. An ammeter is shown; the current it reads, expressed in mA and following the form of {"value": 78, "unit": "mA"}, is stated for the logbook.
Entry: {"value": 13.5, "unit": "mA"}
